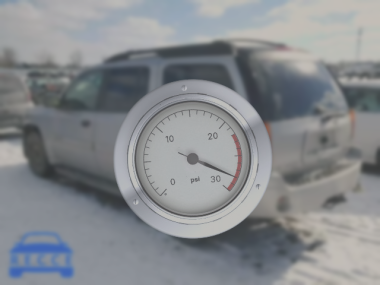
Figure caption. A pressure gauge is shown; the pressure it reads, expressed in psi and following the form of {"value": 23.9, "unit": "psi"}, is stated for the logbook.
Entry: {"value": 28, "unit": "psi"}
